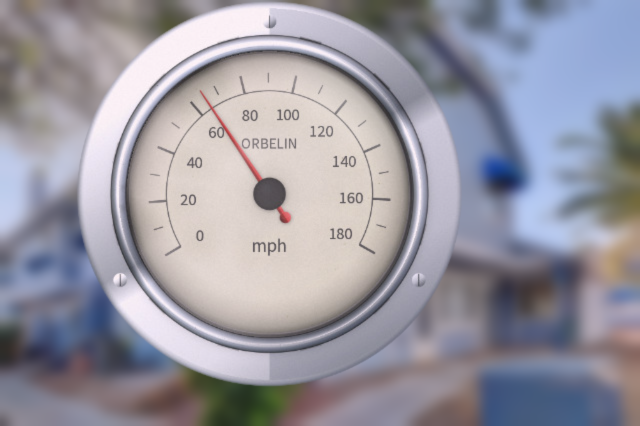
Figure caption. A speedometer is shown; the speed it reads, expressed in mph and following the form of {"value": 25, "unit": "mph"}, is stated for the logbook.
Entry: {"value": 65, "unit": "mph"}
